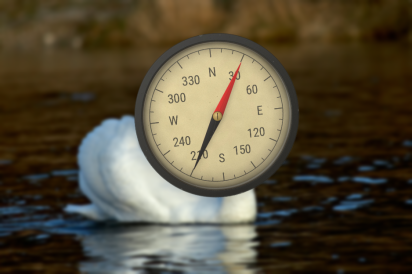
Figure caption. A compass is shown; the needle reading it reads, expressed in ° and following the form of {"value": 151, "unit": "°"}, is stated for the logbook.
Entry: {"value": 30, "unit": "°"}
